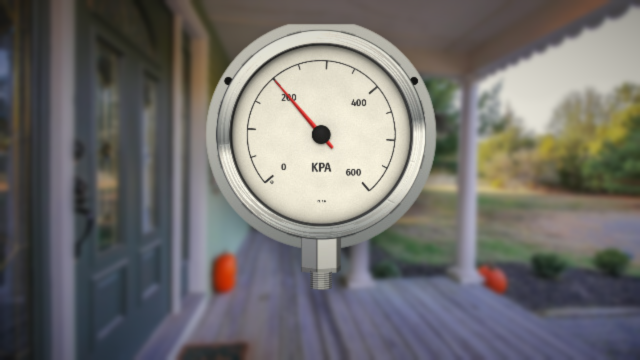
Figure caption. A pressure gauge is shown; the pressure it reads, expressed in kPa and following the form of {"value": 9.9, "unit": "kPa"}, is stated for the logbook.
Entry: {"value": 200, "unit": "kPa"}
